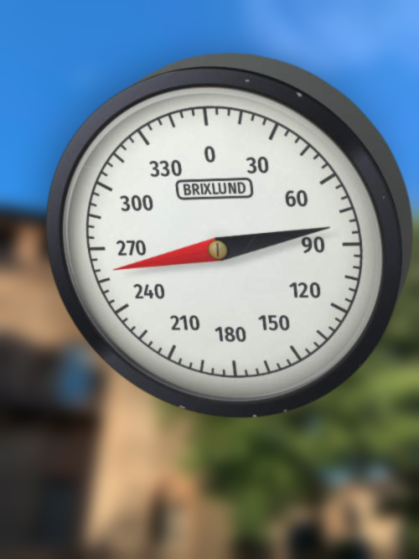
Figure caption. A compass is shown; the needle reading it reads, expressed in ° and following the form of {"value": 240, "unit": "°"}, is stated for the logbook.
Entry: {"value": 260, "unit": "°"}
